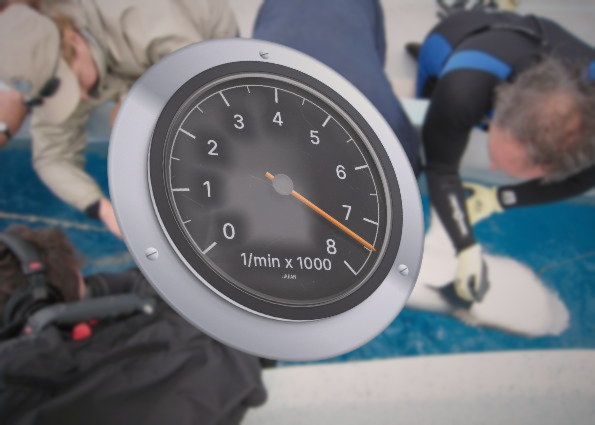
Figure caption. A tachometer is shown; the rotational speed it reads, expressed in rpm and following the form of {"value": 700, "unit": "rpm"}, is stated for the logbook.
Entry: {"value": 7500, "unit": "rpm"}
